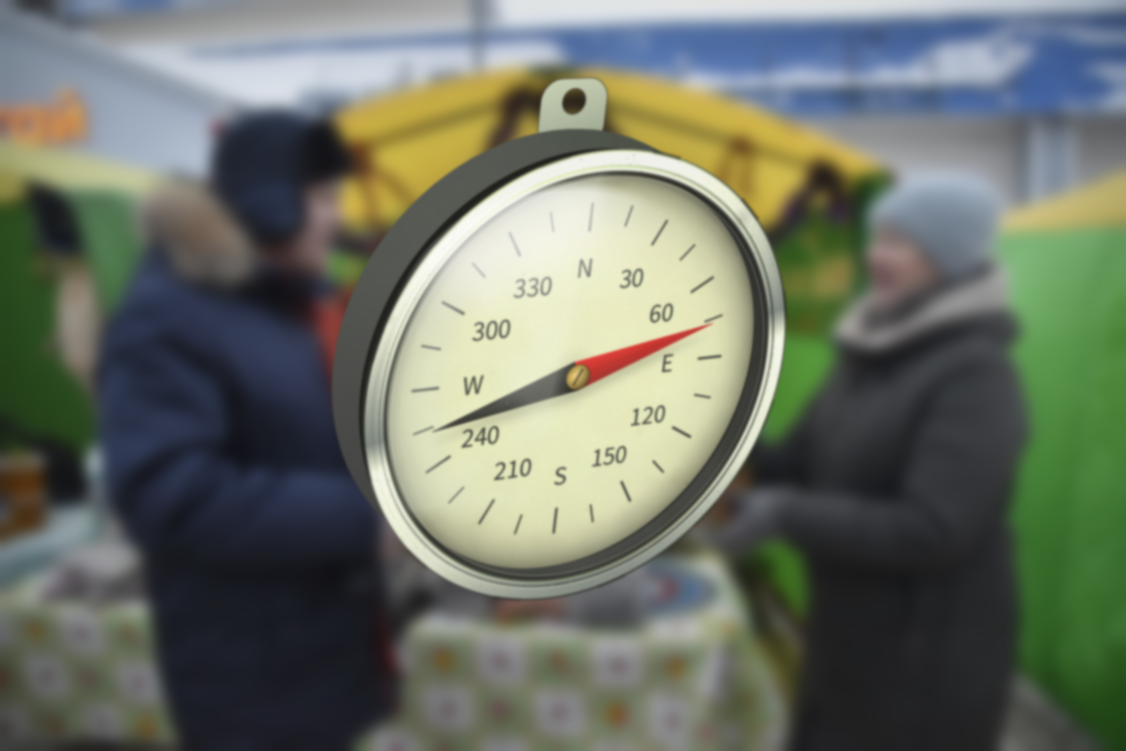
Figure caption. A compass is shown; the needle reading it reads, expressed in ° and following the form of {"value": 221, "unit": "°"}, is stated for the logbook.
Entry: {"value": 75, "unit": "°"}
